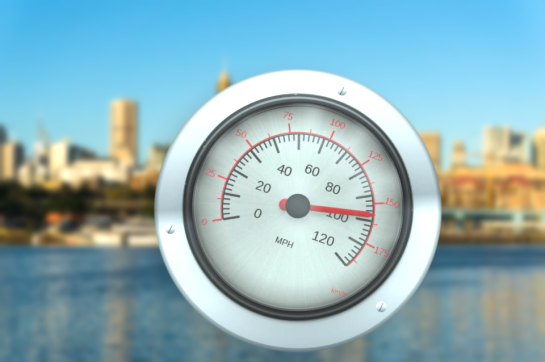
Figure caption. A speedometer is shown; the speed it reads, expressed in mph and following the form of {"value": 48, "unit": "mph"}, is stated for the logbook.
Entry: {"value": 98, "unit": "mph"}
